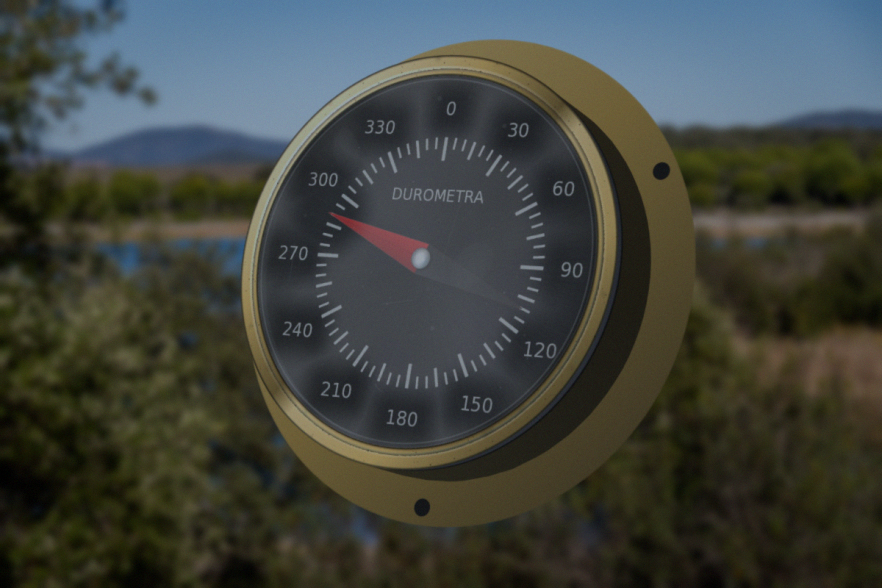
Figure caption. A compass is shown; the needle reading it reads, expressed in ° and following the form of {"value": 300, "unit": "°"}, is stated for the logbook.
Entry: {"value": 290, "unit": "°"}
